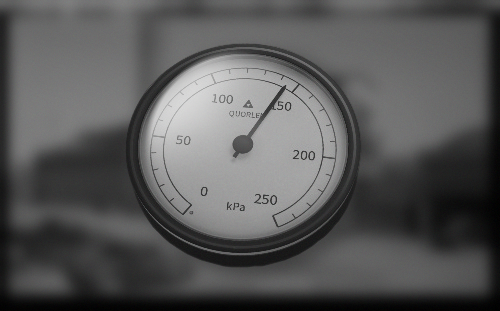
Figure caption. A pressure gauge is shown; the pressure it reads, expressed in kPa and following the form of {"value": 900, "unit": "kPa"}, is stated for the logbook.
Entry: {"value": 145, "unit": "kPa"}
